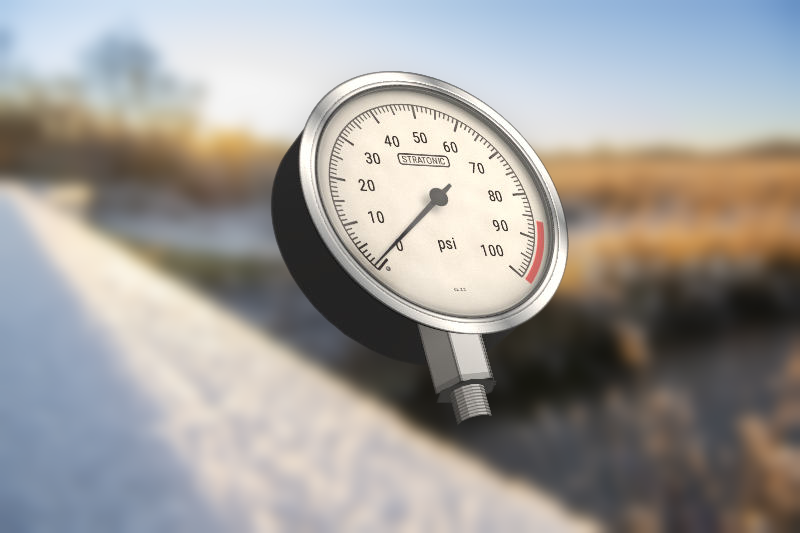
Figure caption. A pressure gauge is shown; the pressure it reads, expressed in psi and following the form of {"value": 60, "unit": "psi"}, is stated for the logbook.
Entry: {"value": 1, "unit": "psi"}
